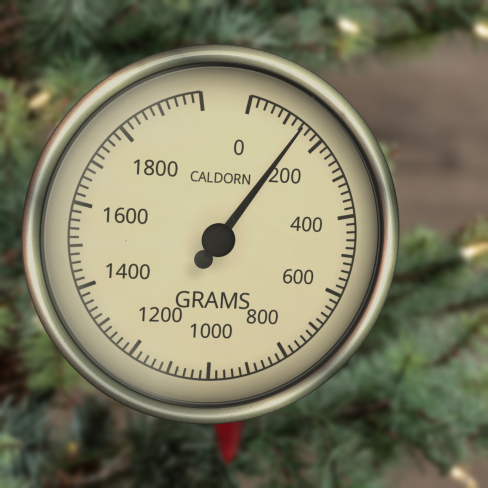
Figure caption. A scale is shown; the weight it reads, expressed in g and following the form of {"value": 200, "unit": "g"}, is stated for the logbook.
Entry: {"value": 140, "unit": "g"}
